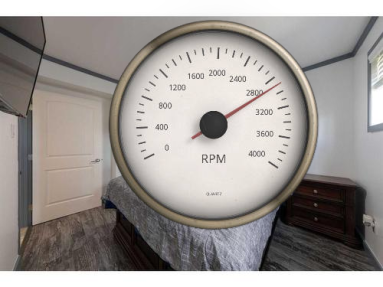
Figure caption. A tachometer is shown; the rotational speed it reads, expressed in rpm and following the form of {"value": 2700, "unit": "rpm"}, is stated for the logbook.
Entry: {"value": 2900, "unit": "rpm"}
